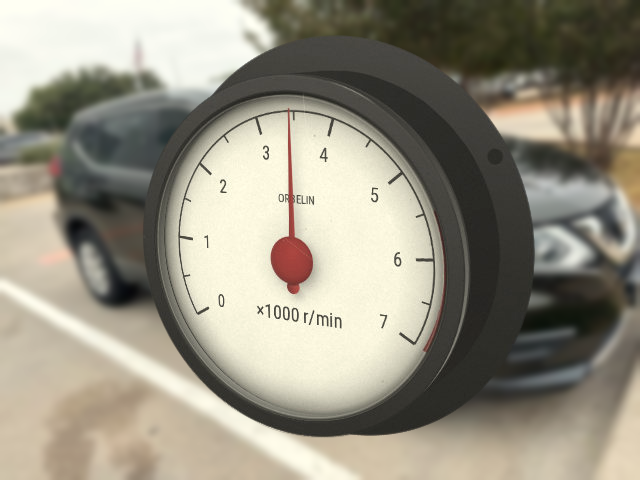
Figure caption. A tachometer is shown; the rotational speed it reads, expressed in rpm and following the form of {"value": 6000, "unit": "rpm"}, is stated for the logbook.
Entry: {"value": 3500, "unit": "rpm"}
